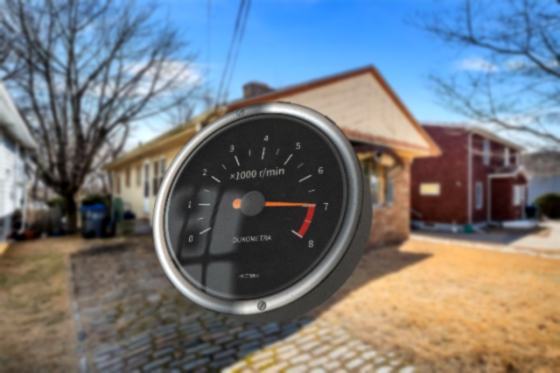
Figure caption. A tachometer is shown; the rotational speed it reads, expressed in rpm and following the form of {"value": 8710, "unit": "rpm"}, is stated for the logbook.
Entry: {"value": 7000, "unit": "rpm"}
